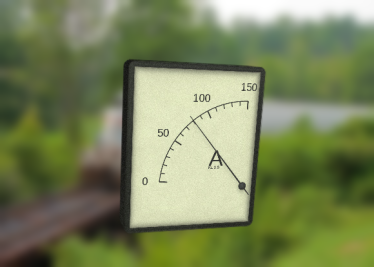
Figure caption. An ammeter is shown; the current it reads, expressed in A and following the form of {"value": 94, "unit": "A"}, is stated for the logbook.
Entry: {"value": 80, "unit": "A"}
